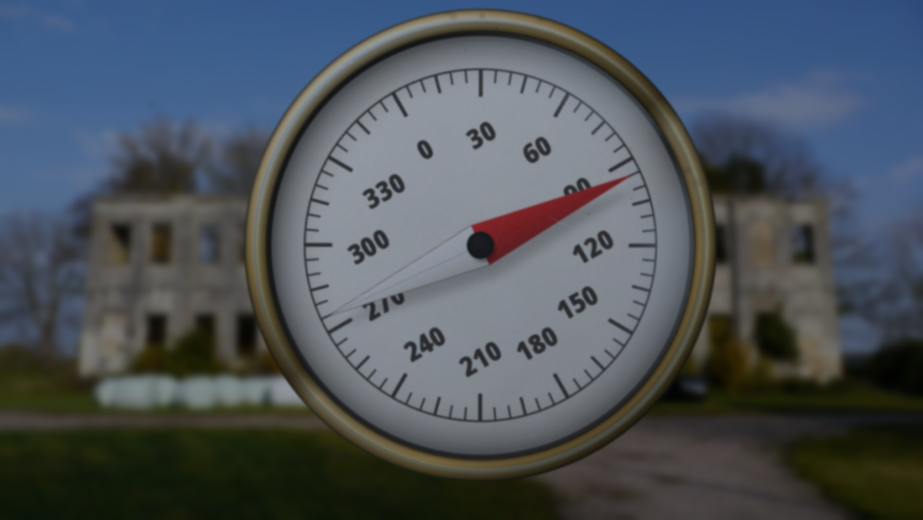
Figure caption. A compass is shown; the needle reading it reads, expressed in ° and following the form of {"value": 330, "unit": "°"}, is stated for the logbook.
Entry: {"value": 95, "unit": "°"}
